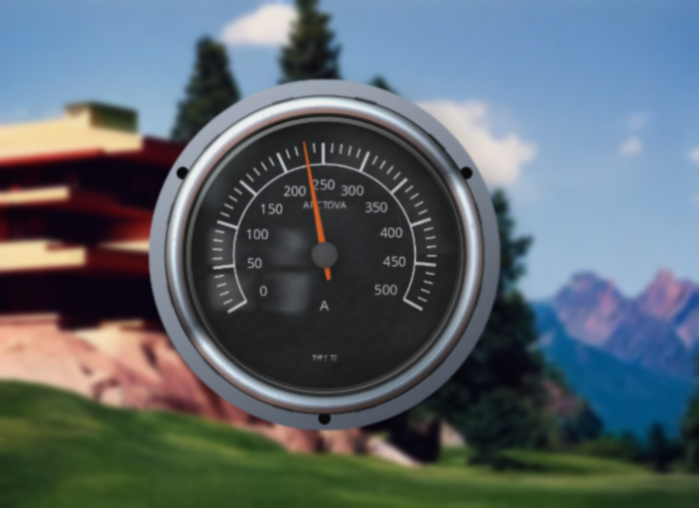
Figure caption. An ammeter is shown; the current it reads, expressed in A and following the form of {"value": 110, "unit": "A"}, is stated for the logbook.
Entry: {"value": 230, "unit": "A"}
